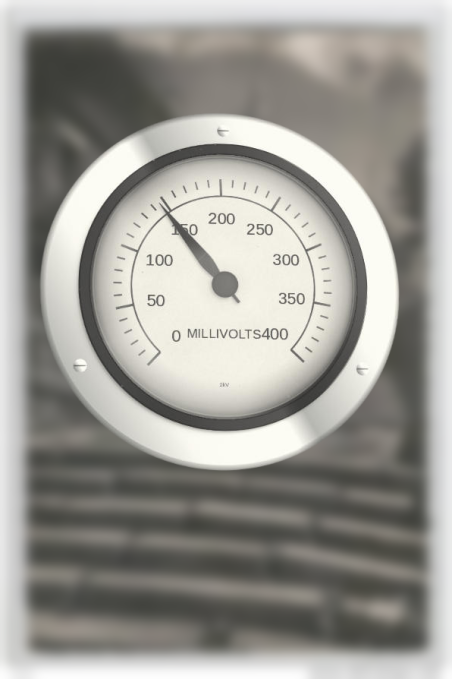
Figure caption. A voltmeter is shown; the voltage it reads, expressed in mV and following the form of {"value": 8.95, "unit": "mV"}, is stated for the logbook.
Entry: {"value": 145, "unit": "mV"}
